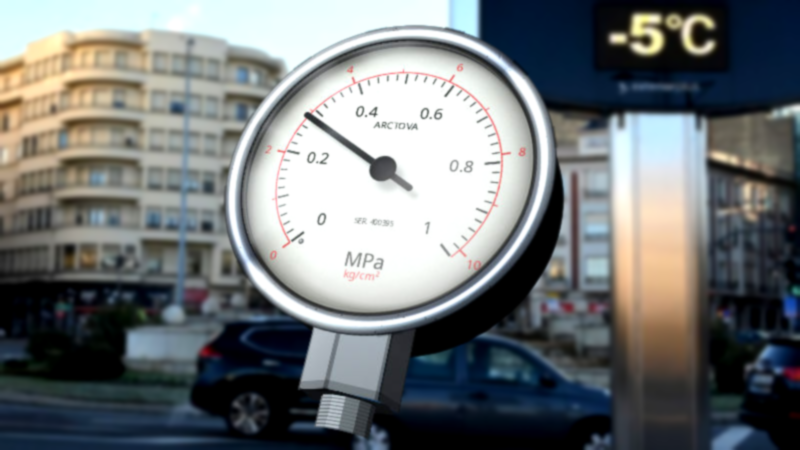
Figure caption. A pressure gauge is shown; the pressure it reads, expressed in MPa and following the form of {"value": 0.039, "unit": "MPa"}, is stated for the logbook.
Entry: {"value": 0.28, "unit": "MPa"}
